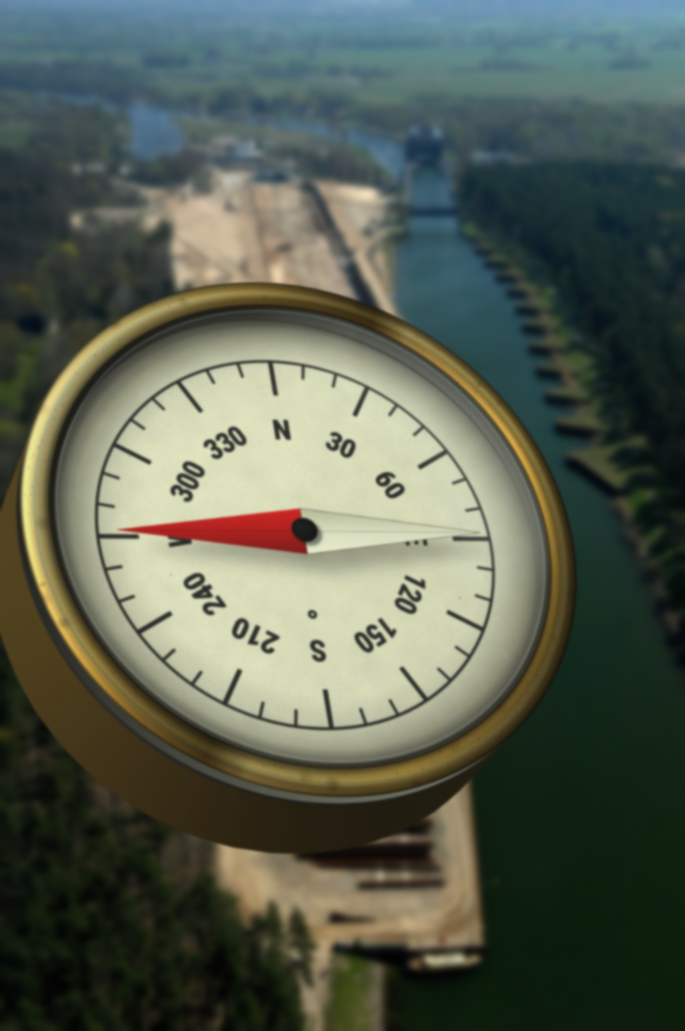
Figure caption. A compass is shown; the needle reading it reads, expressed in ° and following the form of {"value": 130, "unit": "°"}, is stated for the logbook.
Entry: {"value": 270, "unit": "°"}
